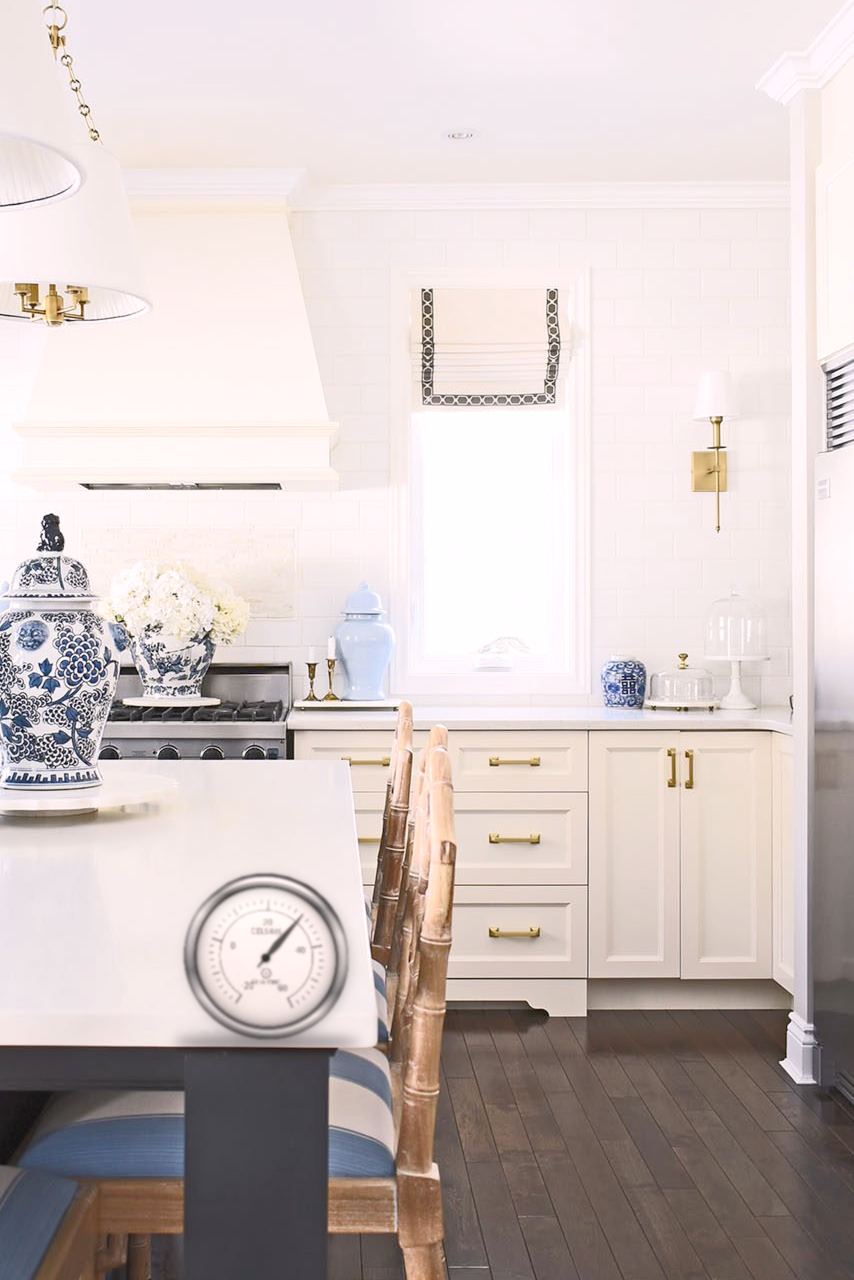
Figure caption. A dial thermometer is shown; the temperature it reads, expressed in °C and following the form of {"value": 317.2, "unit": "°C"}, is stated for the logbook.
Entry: {"value": 30, "unit": "°C"}
